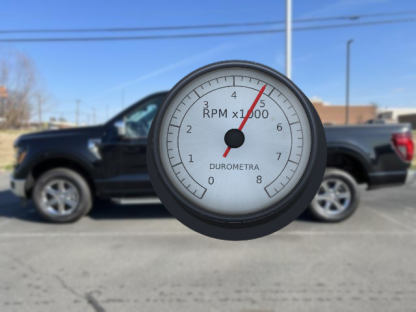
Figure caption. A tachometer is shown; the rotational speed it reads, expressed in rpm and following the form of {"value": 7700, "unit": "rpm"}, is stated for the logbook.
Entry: {"value": 4800, "unit": "rpm"}
